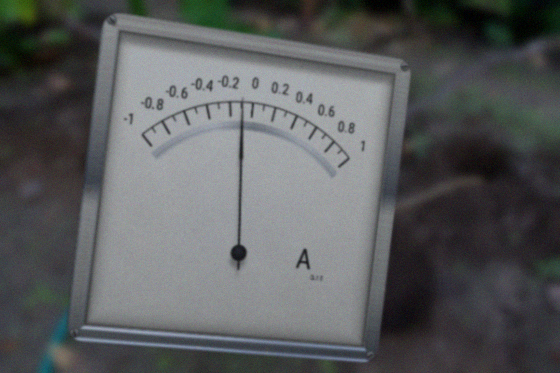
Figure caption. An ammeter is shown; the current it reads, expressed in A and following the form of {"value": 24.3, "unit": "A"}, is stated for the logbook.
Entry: {"value": -0.1, "unit": "A"}
